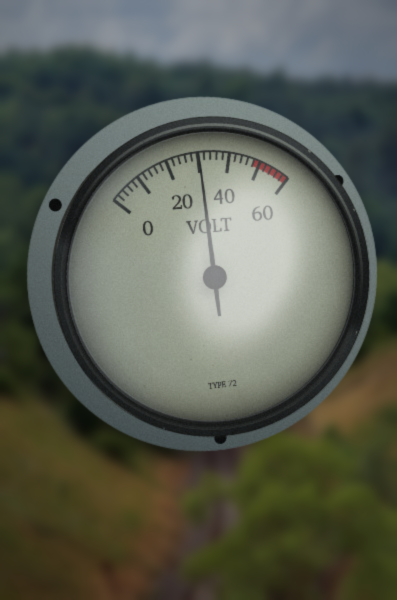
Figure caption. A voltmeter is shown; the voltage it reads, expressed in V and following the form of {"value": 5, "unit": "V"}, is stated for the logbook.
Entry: {"value": 30, "unit": "V"}
